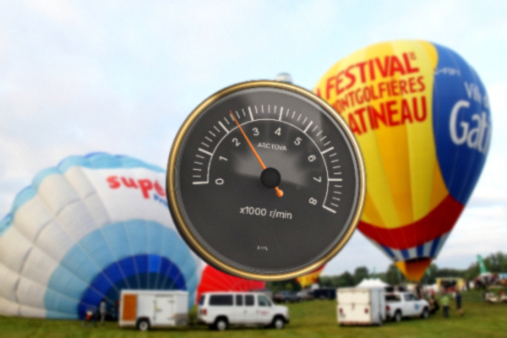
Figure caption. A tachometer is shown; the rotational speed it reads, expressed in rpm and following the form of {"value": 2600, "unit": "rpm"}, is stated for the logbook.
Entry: {"value": 2400, "unit": "rpm"}
